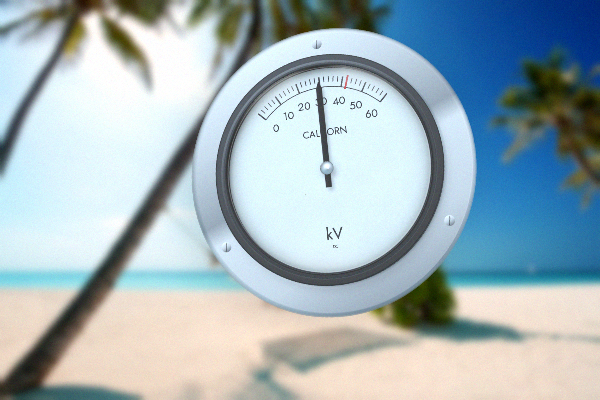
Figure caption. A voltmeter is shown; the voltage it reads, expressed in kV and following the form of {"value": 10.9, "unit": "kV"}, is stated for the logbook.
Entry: {"value": 30, "unit": "kV"}
